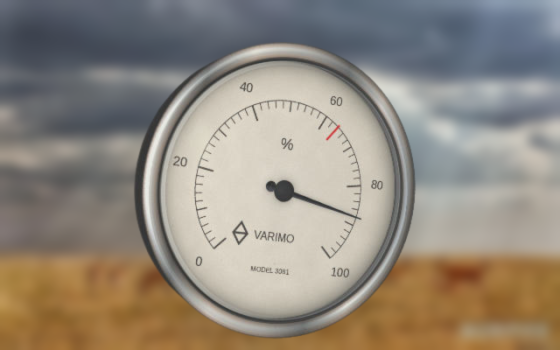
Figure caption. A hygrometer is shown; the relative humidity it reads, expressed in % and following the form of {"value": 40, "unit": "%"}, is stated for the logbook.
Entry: {"value": 88, "unit": "%"}
